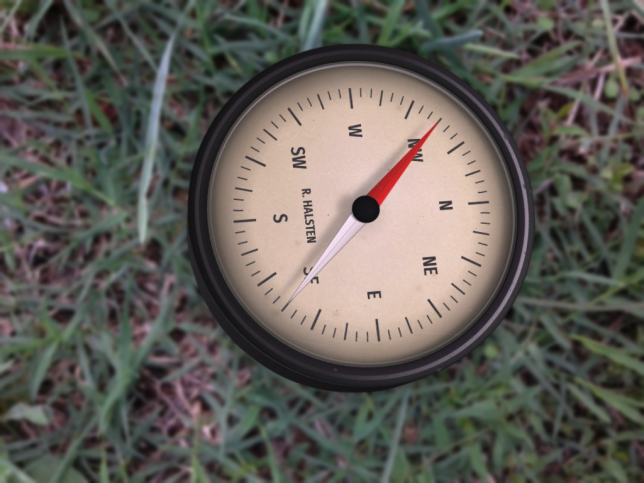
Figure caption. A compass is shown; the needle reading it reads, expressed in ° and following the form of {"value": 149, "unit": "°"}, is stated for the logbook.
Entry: {"value": 315, "unit": "°"}
